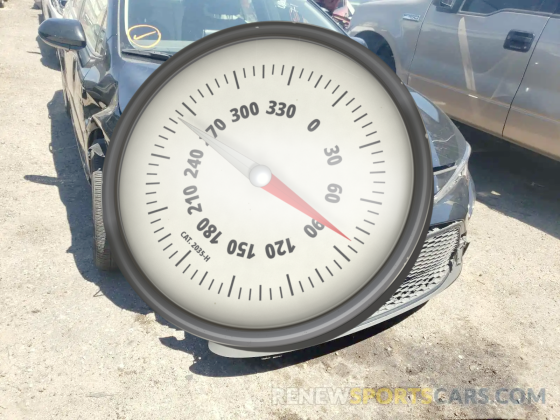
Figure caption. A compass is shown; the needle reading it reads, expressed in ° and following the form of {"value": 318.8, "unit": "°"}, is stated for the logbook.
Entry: {"value": 82.5, "unit": "°"}
